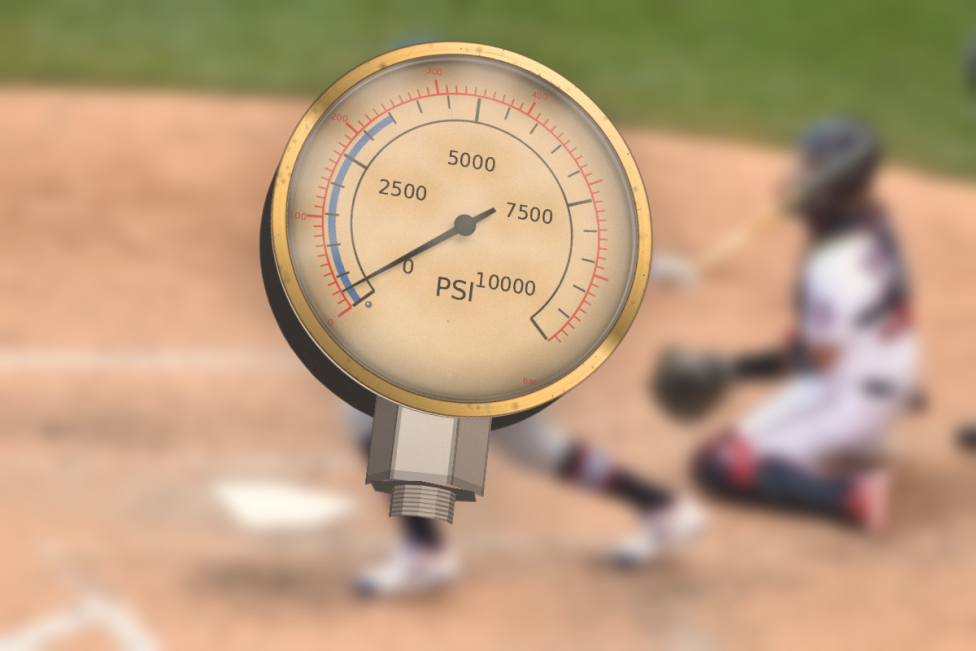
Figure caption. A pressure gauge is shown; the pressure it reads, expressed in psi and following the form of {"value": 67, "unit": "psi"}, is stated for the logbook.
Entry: {"value": 250, "unit": "psi"}
